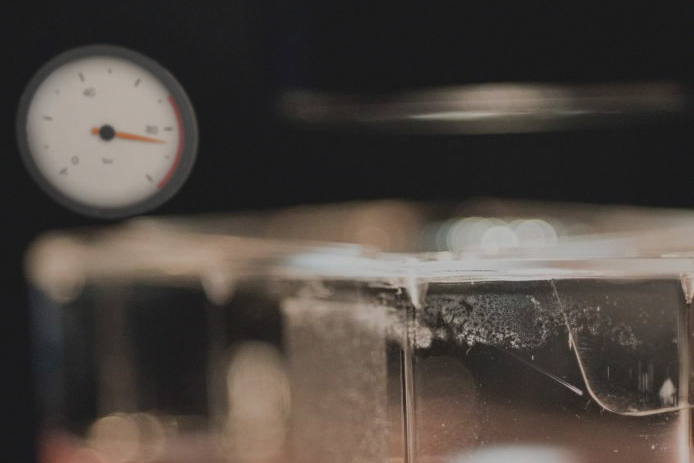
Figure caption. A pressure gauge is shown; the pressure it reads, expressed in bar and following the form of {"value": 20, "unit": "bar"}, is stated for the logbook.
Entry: {"value": 85, "unit": "bar"}
